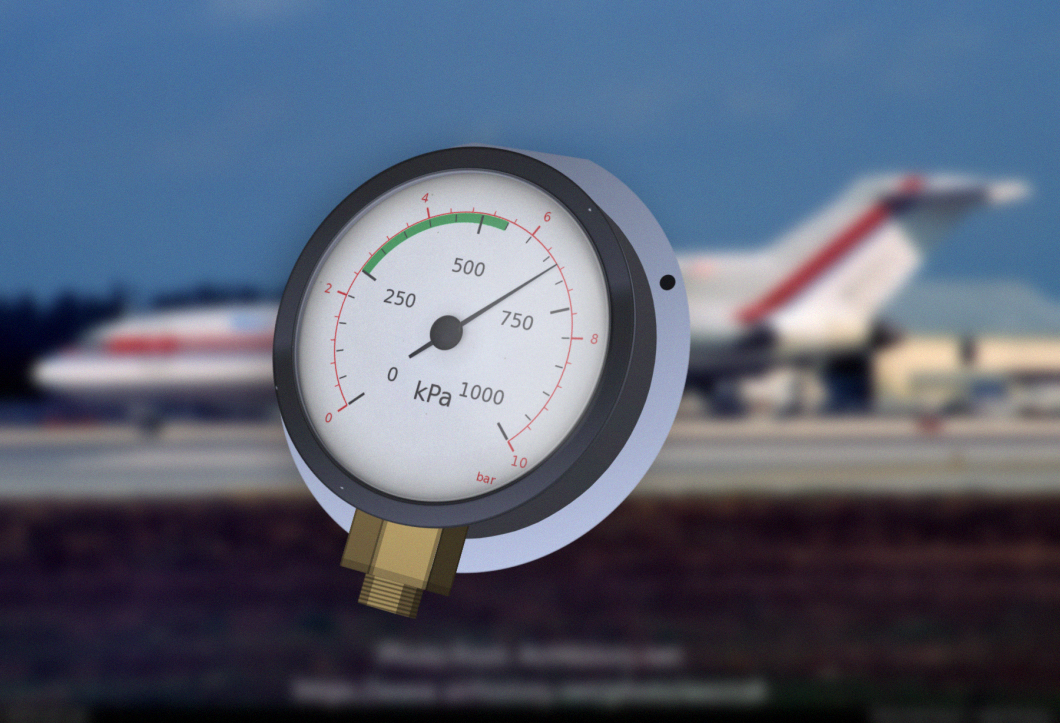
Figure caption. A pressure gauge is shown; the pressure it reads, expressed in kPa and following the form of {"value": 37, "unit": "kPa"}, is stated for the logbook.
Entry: {"value": 675, "unit": "kPa"}
